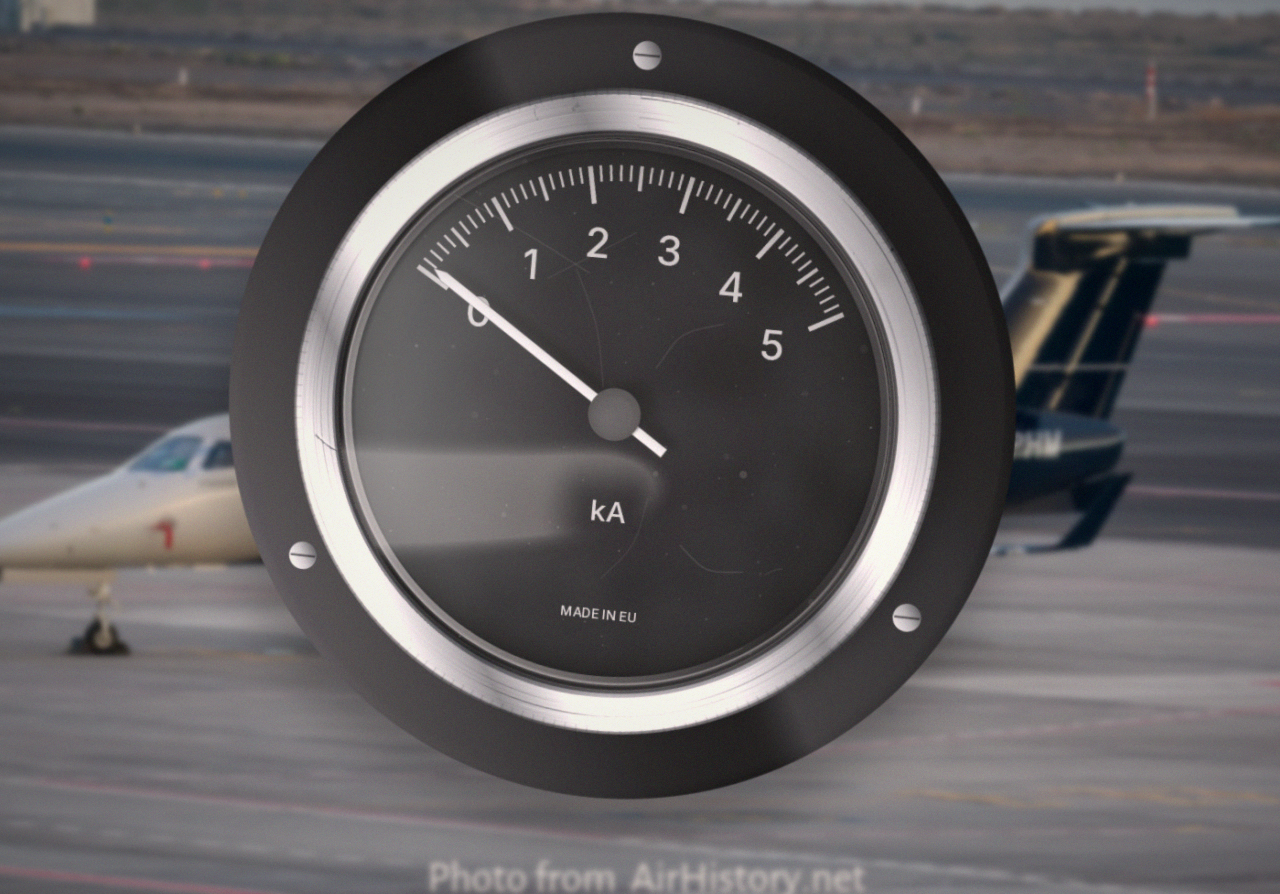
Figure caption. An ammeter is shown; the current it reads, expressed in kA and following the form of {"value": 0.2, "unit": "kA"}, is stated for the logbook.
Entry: {"value": 0.1, "unit": "kA"}
